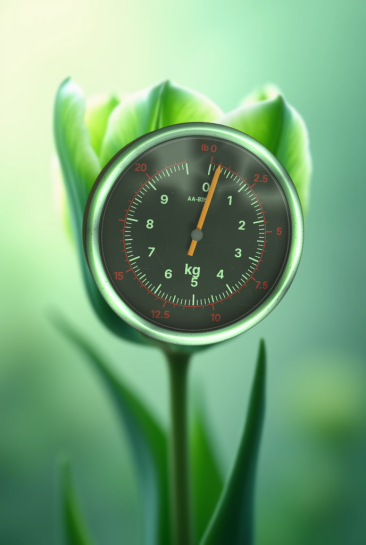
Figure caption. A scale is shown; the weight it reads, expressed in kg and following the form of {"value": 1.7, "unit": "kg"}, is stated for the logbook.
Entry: {"value": 0.2, "unit": "kg"}
